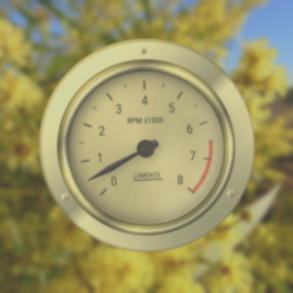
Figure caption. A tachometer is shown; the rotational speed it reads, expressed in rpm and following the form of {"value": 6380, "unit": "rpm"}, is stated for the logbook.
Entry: {"value": 500, "unit": "rpm"}
